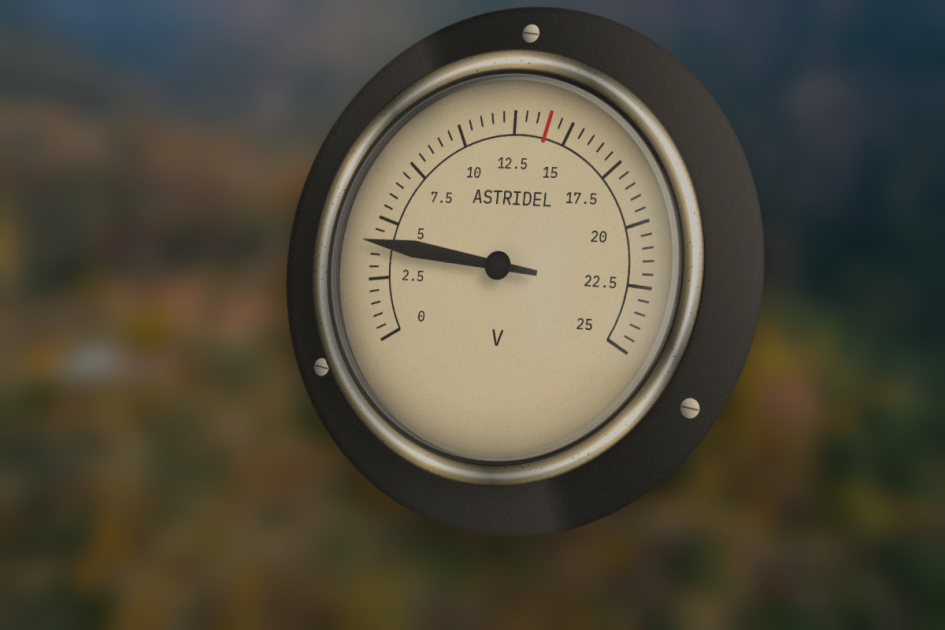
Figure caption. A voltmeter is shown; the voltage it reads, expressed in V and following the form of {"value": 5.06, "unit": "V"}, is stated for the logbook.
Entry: {"value": 4, "unit": "V"}
